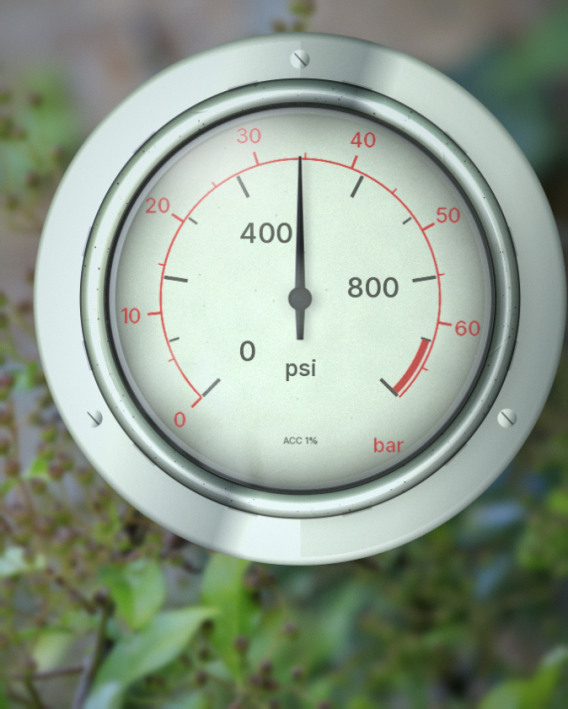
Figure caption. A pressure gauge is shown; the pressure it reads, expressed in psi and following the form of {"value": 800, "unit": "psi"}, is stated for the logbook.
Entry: {"value": 500, "unit": "psi"}
